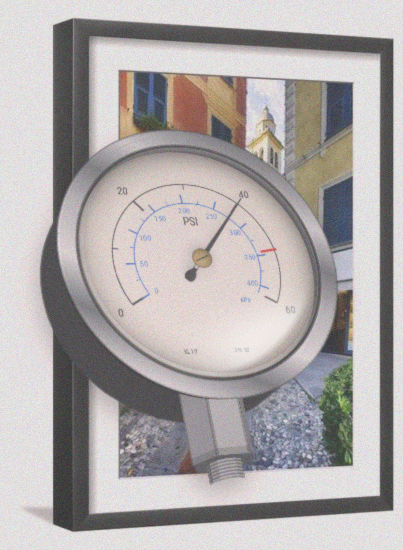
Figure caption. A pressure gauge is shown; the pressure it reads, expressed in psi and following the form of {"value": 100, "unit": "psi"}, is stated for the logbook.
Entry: {"value": 40, "unit": "psi"}
